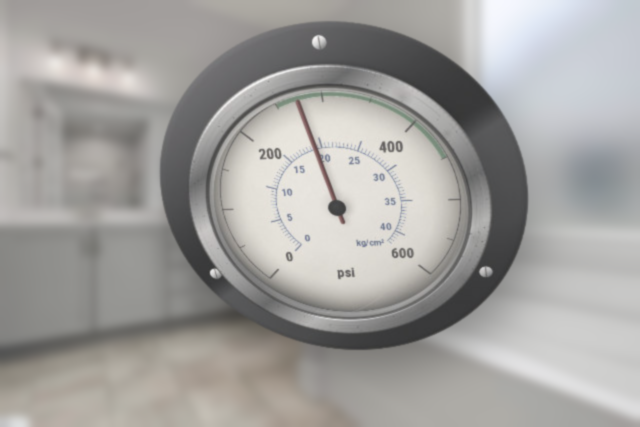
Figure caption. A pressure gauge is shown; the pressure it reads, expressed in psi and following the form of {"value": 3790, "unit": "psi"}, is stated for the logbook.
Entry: {"value": 275, "unit": "psi"}
